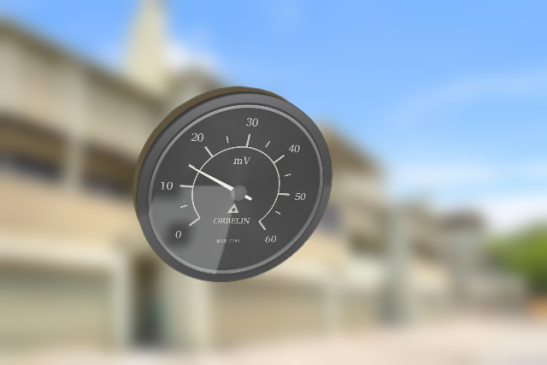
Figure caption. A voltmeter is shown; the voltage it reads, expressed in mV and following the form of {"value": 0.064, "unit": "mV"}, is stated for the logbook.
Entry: {"value": 15, "unit": "mV"}
